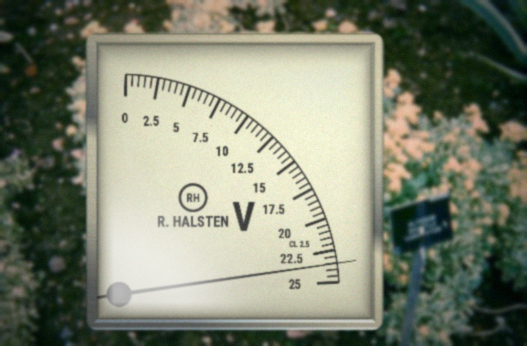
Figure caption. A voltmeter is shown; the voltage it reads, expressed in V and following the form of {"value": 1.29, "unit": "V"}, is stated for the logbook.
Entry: {"value": 23.5, "unit": "V"}
